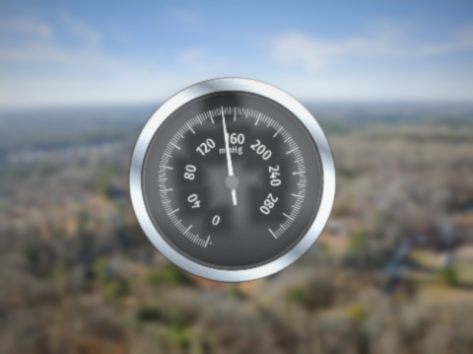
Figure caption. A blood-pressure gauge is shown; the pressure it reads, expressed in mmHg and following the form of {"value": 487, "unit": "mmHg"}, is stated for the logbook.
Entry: {"value": 150, "unit": "mmHg"}
